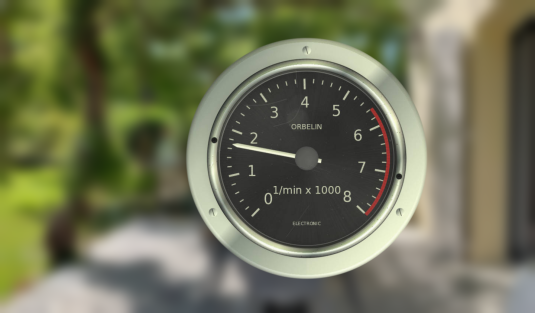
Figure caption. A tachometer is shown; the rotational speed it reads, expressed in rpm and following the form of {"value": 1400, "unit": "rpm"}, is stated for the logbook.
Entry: {"value": 1700, "unit": "rpm"}
